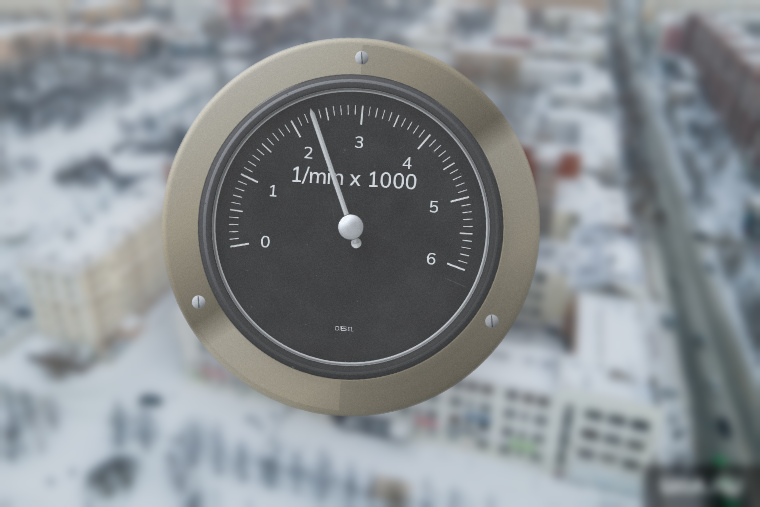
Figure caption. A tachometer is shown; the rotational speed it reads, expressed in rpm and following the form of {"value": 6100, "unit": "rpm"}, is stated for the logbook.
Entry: {"value": 2300, "unit": "rpm"}
